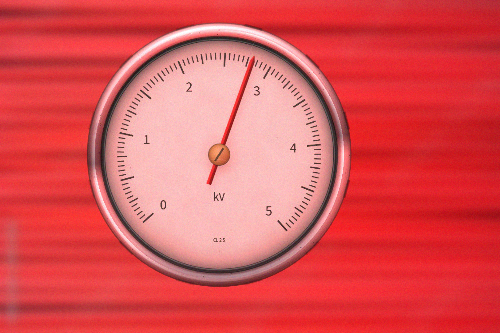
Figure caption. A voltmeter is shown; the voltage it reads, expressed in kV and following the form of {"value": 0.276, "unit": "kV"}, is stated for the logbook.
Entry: {"value": 2.8, "unit": "kV"}
